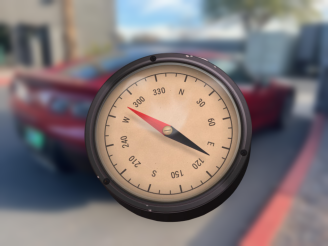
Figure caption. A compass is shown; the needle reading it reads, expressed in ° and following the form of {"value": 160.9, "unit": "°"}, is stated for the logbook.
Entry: {"value": 285, "unit": "°"}
